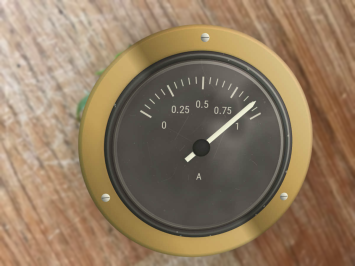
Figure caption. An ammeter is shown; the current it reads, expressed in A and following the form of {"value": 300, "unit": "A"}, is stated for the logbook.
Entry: {"value": 0.9, "unit": "A"}
